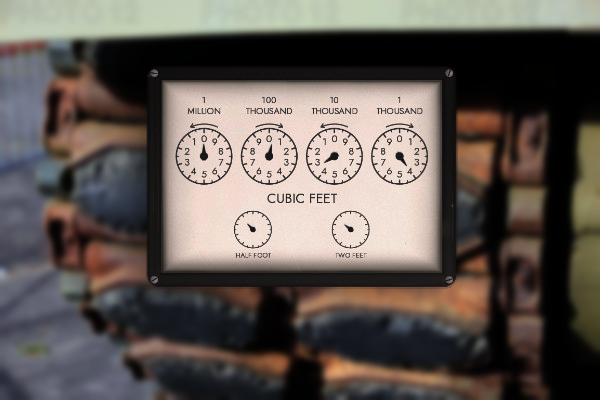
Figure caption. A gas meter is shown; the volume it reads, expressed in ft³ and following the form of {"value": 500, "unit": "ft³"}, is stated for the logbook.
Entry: {"value": 3400, "unit": "ft³"}
